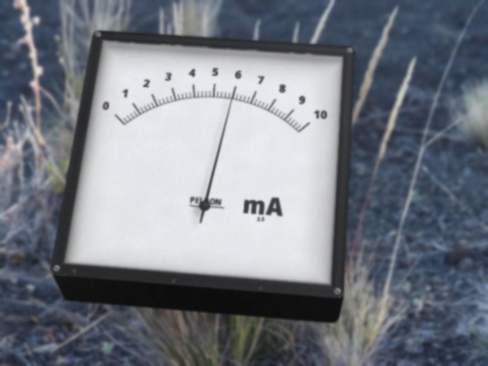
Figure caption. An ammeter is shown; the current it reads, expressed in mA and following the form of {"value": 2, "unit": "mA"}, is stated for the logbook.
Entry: {"value": 6, "unit": "mA"}
